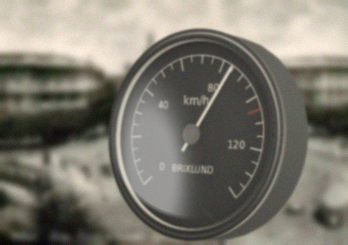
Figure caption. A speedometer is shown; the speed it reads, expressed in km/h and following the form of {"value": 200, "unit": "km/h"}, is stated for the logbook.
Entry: {"value": 85, "unit": "km/h"}
